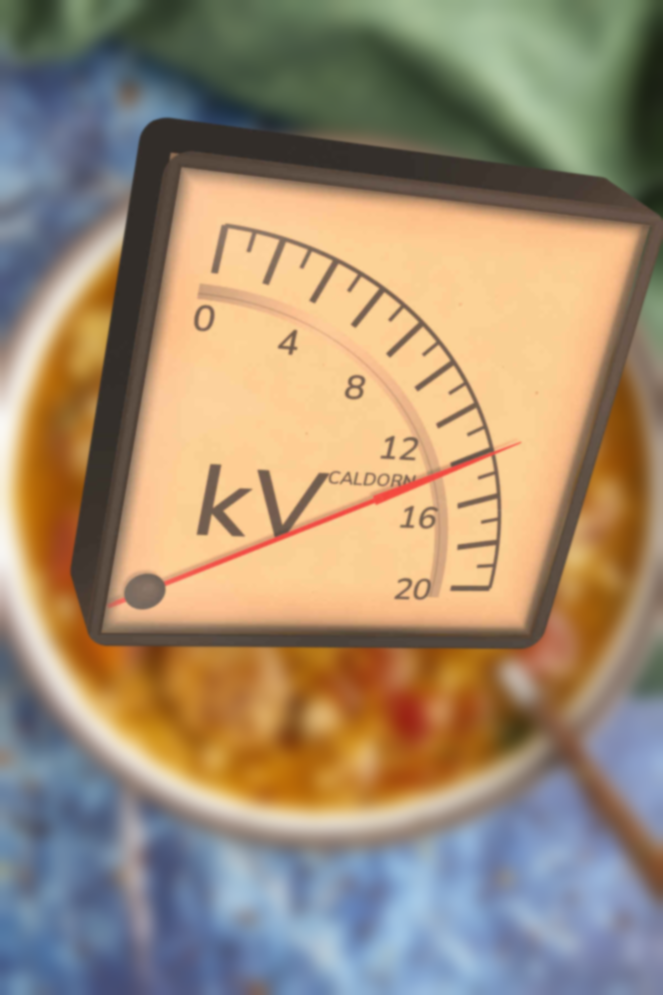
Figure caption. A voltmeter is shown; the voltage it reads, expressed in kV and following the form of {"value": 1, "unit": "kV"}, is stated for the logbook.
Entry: {"value": 14, "unit": "kV"}
